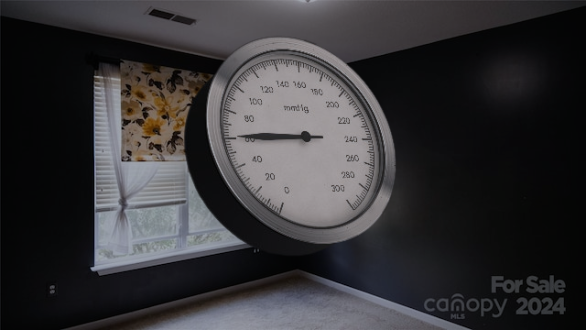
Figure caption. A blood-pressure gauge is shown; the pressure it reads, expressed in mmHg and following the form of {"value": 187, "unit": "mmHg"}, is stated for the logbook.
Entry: {"value": 60, "unit": "mmHg"}
